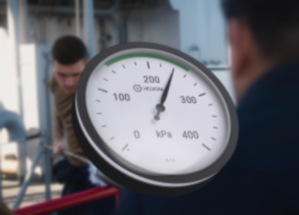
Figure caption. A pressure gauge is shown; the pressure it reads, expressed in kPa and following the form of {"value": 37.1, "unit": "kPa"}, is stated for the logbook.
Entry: {"value": 240, "unit": "kPa"}
